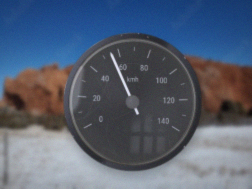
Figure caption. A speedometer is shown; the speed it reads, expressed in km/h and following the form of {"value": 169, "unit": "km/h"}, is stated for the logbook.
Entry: {"value": 55, "unit": "km/h"}
